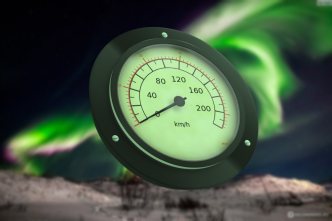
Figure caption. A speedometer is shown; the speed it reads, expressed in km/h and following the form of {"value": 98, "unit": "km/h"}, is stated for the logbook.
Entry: {"value": 0, "unit": "km/h"}
